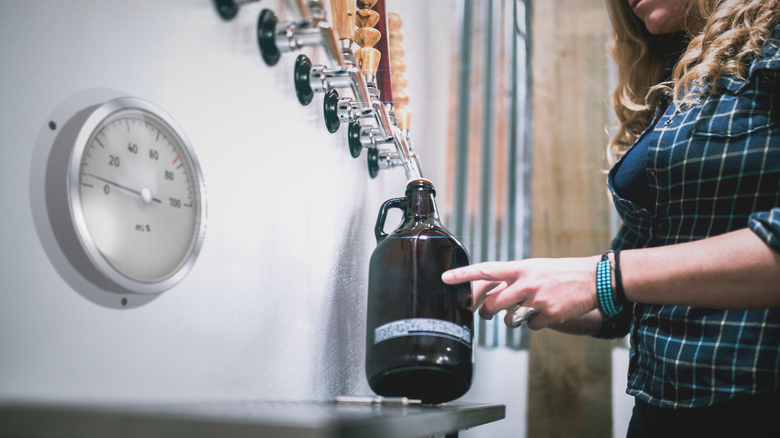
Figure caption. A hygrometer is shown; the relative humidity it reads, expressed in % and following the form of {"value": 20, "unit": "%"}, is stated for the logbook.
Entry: {"value": 4, "unit": "%"}
